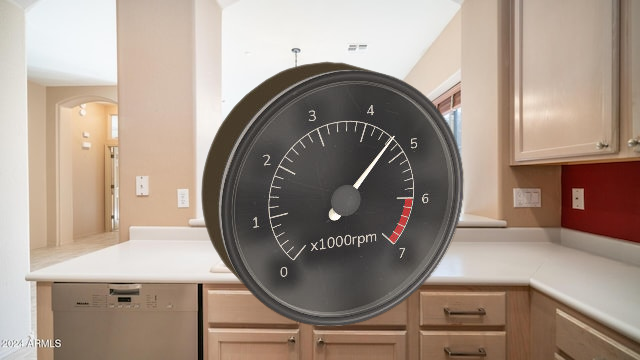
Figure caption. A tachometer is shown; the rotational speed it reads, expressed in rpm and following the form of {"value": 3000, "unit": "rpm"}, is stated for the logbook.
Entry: {"value": 4600, "unit": "rpm"}
